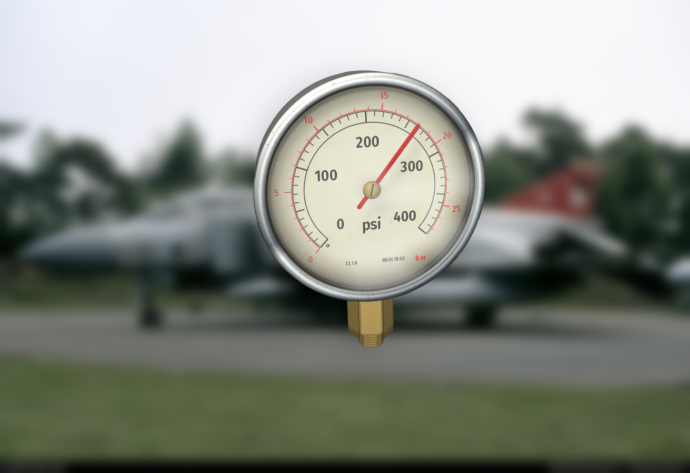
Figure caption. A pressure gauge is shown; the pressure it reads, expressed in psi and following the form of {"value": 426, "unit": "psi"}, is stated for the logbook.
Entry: {"value": 260, "unit": "psi"}
